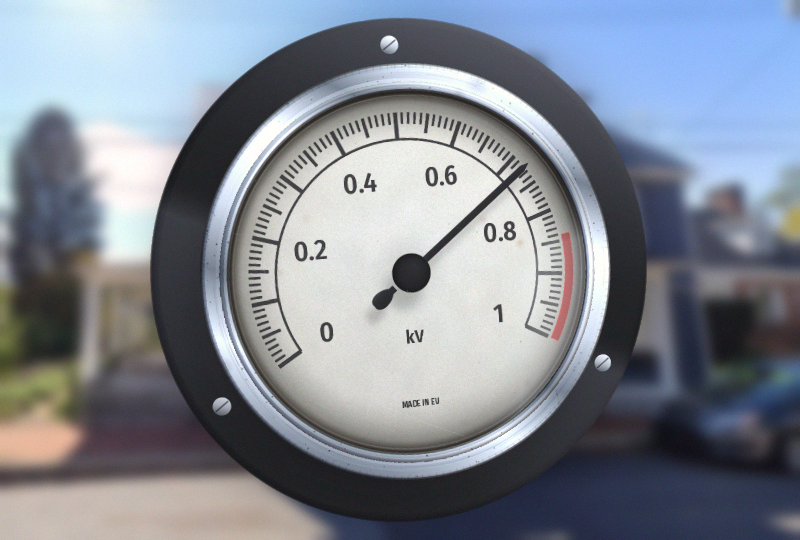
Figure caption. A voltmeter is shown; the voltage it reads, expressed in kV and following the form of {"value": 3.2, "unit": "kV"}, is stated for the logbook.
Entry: {"value": 0.72, "unit": "kV"}
